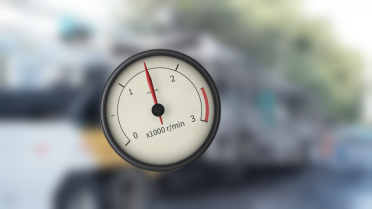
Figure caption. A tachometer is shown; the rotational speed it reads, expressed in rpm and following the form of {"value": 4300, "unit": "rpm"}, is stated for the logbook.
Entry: {"value": 1500, "unit": "rpm"}
